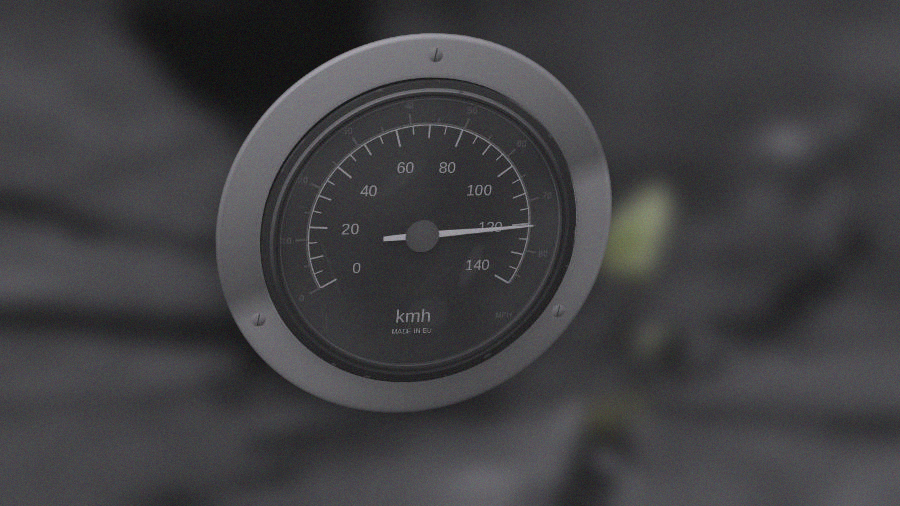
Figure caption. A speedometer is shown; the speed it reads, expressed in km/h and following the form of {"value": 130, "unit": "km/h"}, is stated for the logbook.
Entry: {"value": 120, "unit": "km/h"}
